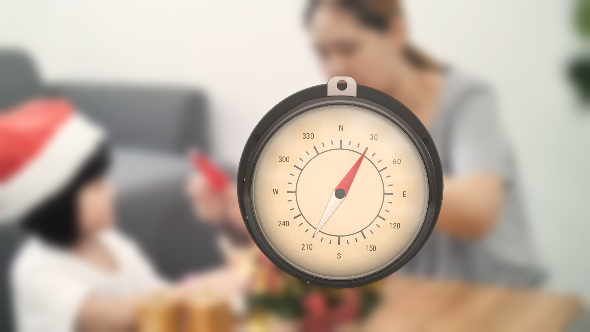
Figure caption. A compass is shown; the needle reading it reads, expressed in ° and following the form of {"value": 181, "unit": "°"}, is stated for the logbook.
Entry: {"value": 30, "unit": "°"}
